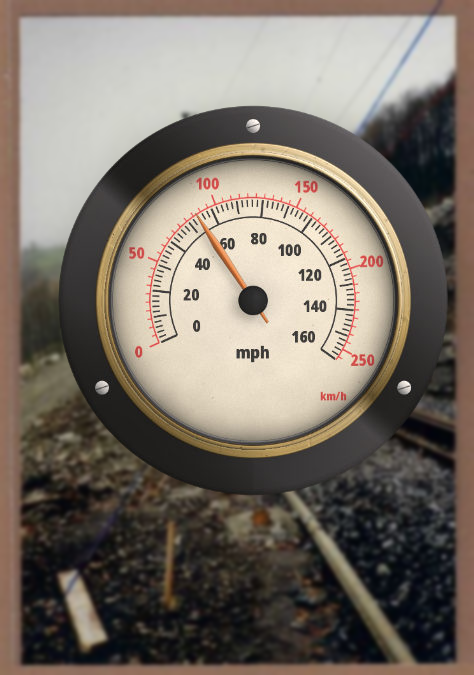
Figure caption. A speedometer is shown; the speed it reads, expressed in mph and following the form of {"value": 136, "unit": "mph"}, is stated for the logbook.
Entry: {"value": 54, "unit": "mph"}
